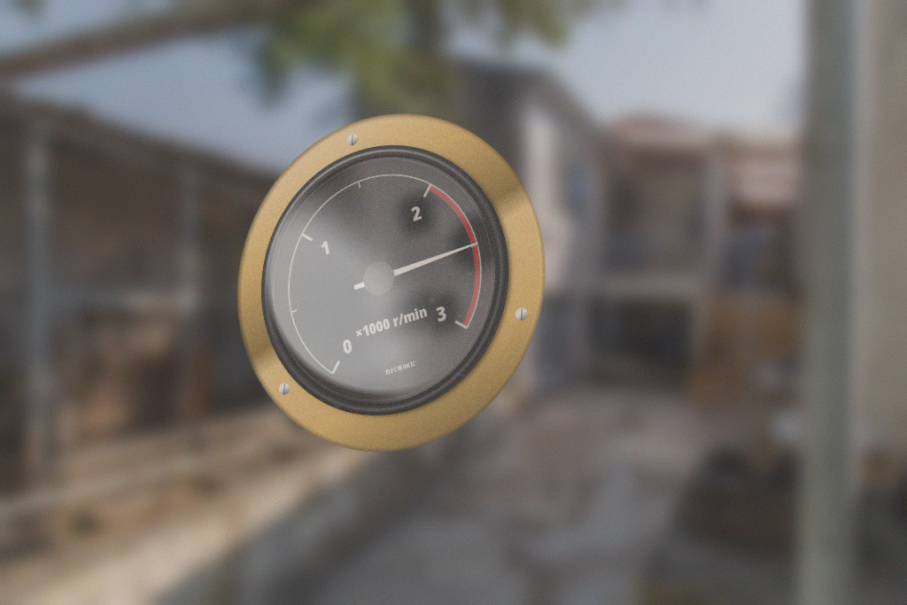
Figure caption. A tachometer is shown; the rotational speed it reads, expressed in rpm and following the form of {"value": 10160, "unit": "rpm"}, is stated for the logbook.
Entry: {"value": 2500, "unit": "rpm"}
